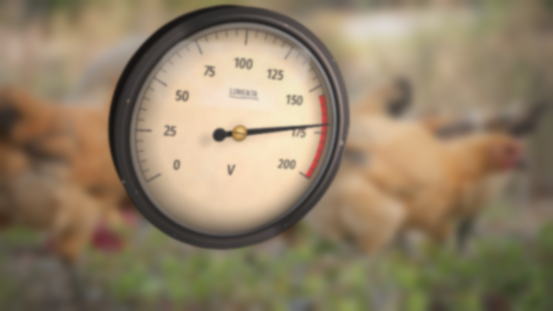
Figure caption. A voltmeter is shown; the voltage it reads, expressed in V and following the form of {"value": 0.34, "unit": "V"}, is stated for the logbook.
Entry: {"value": 170, "unit": "V"}
